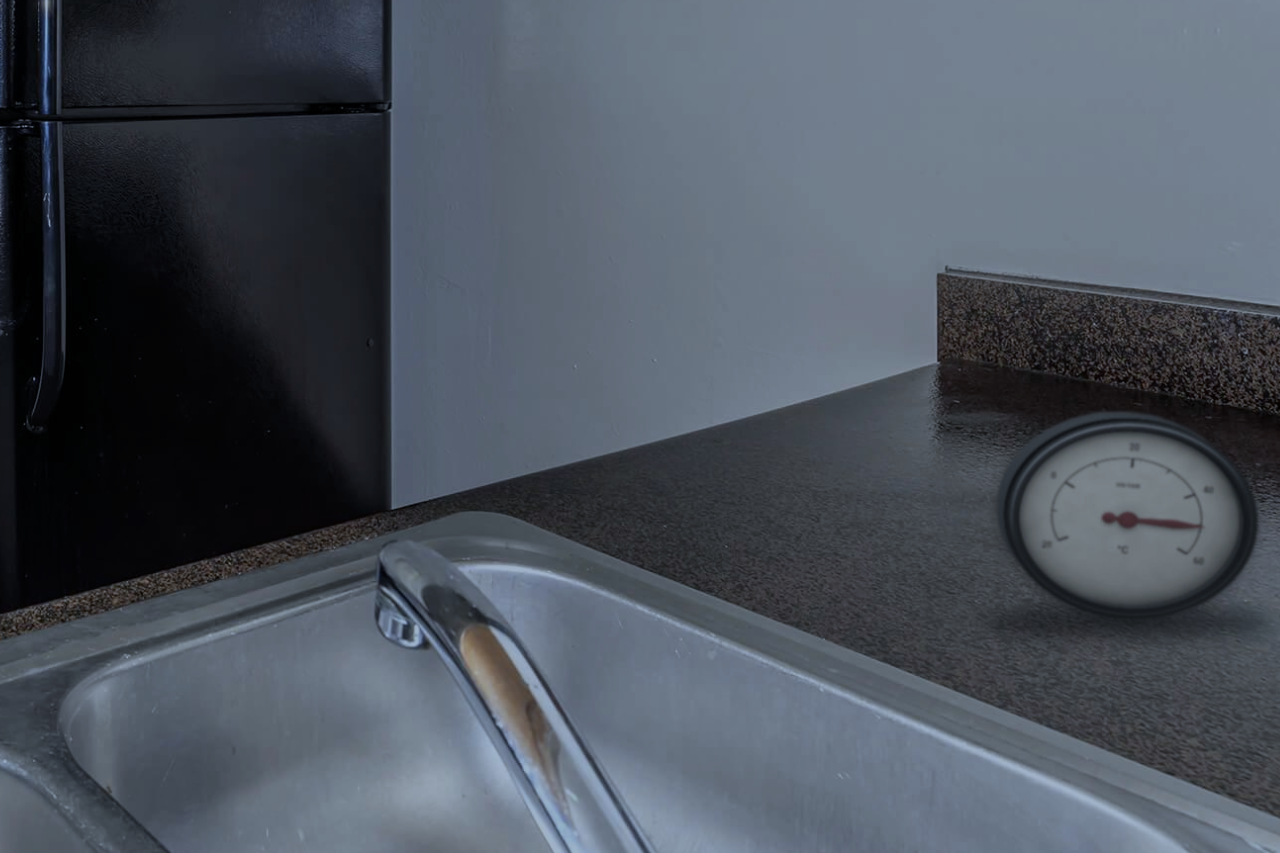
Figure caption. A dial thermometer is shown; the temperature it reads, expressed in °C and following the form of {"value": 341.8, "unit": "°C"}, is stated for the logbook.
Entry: {"value": 50, "unit": "°C"}
